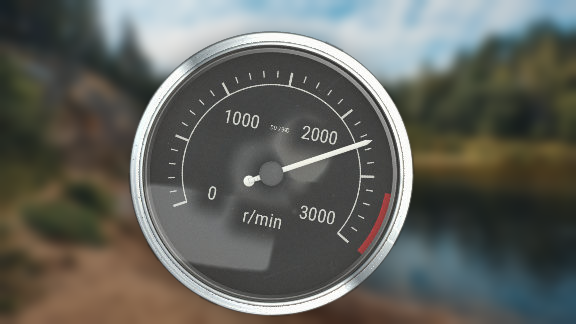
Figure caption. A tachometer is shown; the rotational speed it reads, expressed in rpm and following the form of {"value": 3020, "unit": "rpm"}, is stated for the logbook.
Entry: {"value": 2250, "unit": "rpm"}
